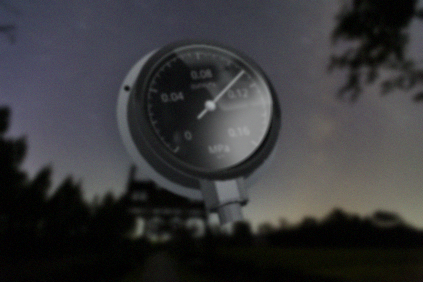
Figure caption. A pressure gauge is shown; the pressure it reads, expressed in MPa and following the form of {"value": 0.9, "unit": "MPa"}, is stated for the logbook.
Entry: {"value": 0.11, "unit": "MPa"}
